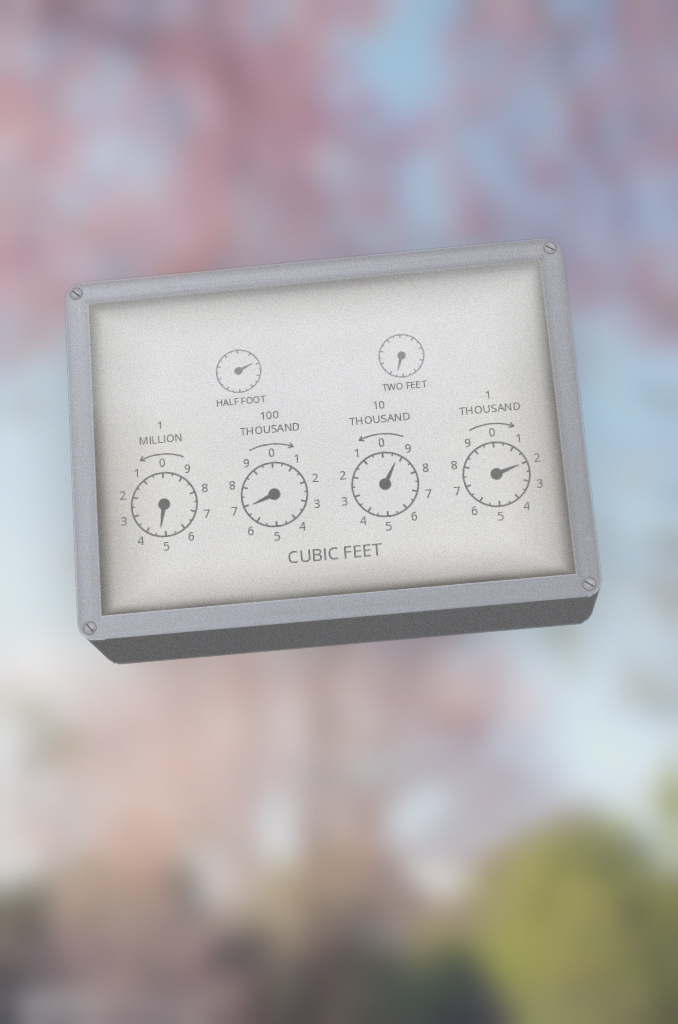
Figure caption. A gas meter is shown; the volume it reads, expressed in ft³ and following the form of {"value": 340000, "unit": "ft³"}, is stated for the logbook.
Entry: {"value": 469200, "unit": "ft³"}
